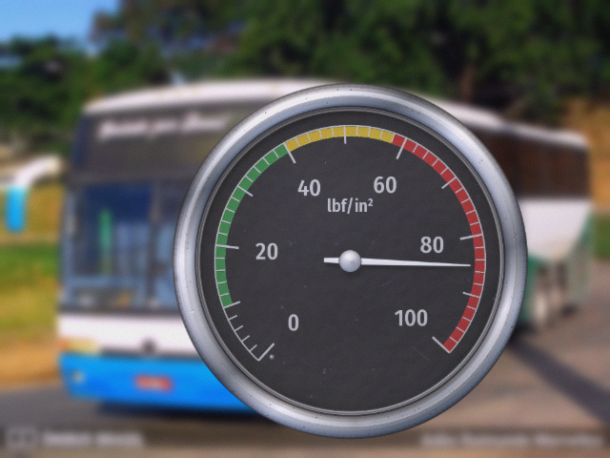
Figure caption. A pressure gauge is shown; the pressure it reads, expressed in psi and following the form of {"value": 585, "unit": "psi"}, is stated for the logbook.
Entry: {"value": 85, "unit": "psi"}
